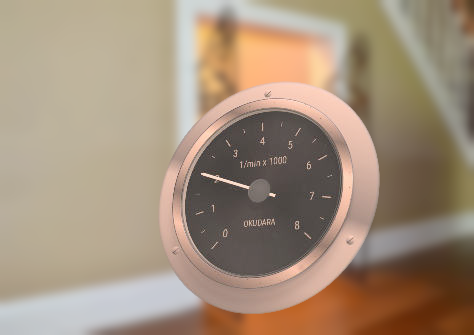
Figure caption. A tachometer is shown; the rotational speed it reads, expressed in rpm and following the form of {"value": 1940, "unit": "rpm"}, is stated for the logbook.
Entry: {"value": 2000, "unit": "rpm"}
